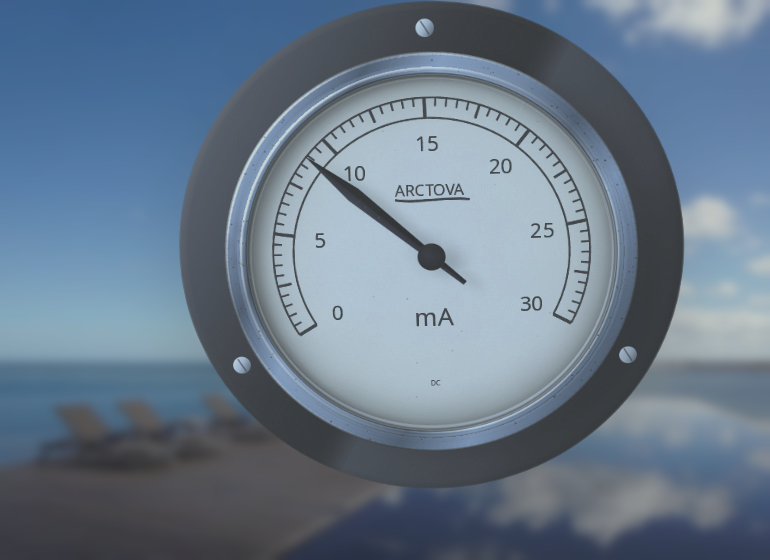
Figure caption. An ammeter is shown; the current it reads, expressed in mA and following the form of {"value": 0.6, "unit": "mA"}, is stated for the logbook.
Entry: {"value": 9, "unit": "mA"}
